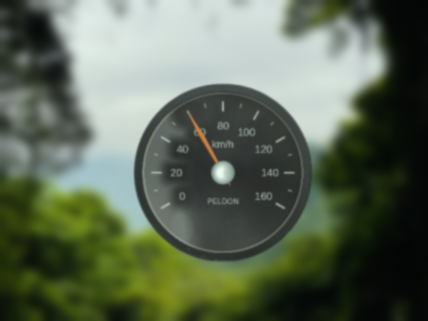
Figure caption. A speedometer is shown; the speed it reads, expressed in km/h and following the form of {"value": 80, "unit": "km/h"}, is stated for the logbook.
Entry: {"value": 60, "unit": "km/h"}
